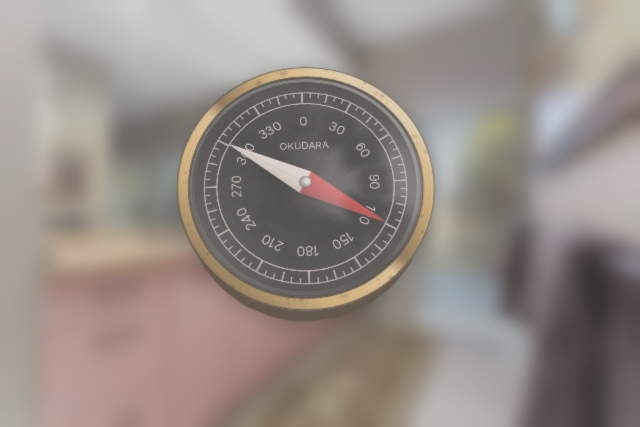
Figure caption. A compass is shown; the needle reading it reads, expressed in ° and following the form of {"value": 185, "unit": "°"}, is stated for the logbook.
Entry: {"value": 120, "unit": "°"}
